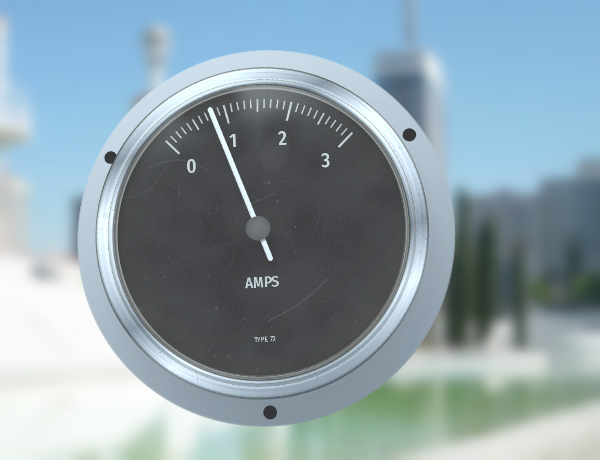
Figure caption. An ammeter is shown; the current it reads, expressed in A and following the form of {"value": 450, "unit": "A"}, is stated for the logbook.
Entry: {"value": 0.8, "unit": "A"}
